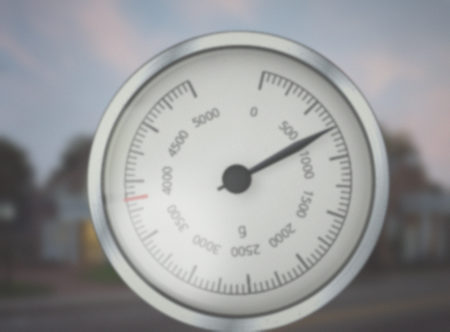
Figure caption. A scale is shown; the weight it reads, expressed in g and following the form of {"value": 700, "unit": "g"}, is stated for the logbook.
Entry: {"value": 750, "unit": "g"}
